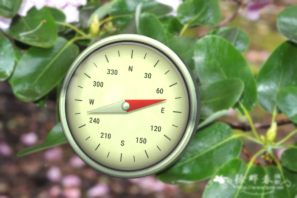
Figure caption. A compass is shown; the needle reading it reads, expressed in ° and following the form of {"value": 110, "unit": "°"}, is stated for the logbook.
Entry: {"value": 75, "unit": "°"}
